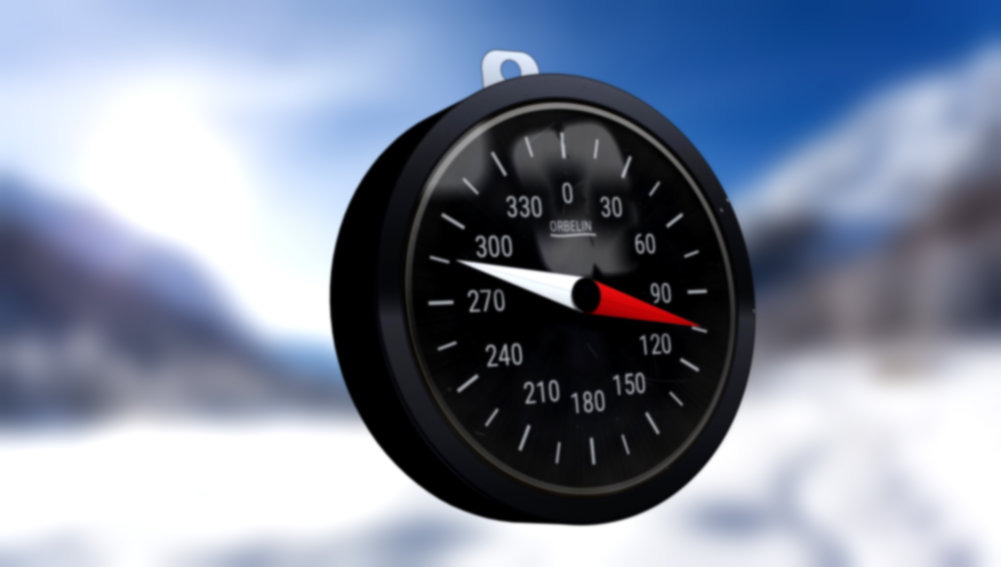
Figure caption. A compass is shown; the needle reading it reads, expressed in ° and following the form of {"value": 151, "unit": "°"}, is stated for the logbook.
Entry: {"value": 105, "unit": "°"}
